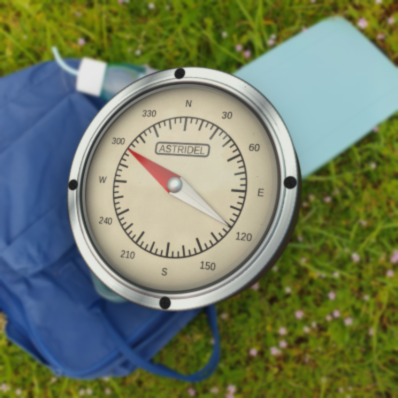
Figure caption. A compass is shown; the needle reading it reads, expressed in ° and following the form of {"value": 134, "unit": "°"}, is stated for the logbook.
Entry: {"value": 300, "unit": "°"}
